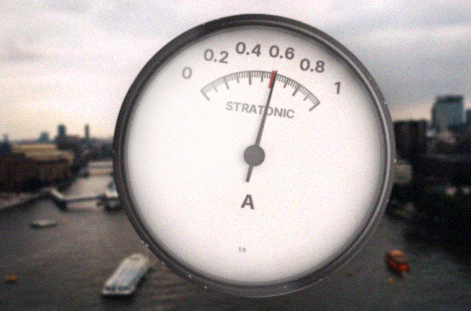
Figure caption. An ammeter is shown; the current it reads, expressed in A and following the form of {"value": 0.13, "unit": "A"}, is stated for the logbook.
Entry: {"value": 0.6, "unit": "A"}
